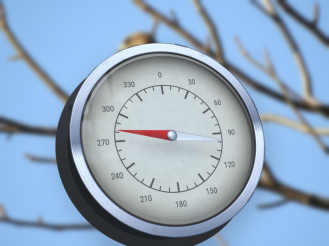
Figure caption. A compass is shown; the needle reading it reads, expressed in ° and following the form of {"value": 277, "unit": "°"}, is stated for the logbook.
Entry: {"value": 280, "unit": "°"}
